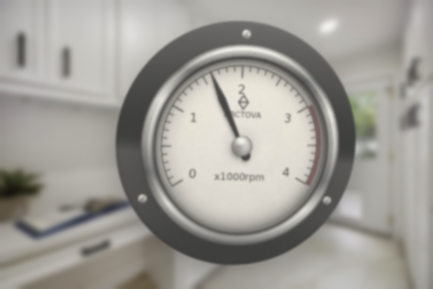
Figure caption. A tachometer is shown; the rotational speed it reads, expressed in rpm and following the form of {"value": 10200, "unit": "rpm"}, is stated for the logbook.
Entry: {"value": 1600, "unit": "rpm"}
